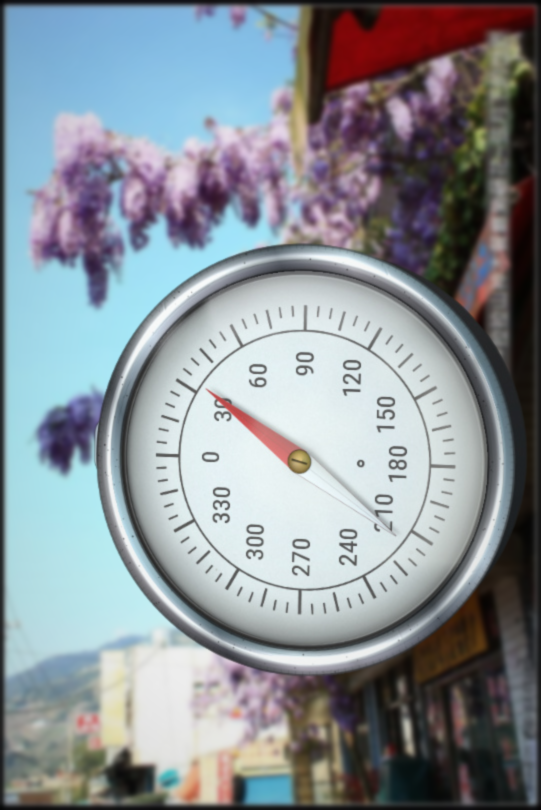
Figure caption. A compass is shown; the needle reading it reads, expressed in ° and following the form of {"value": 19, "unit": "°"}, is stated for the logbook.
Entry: {"value": 35, "unit": "°"}
